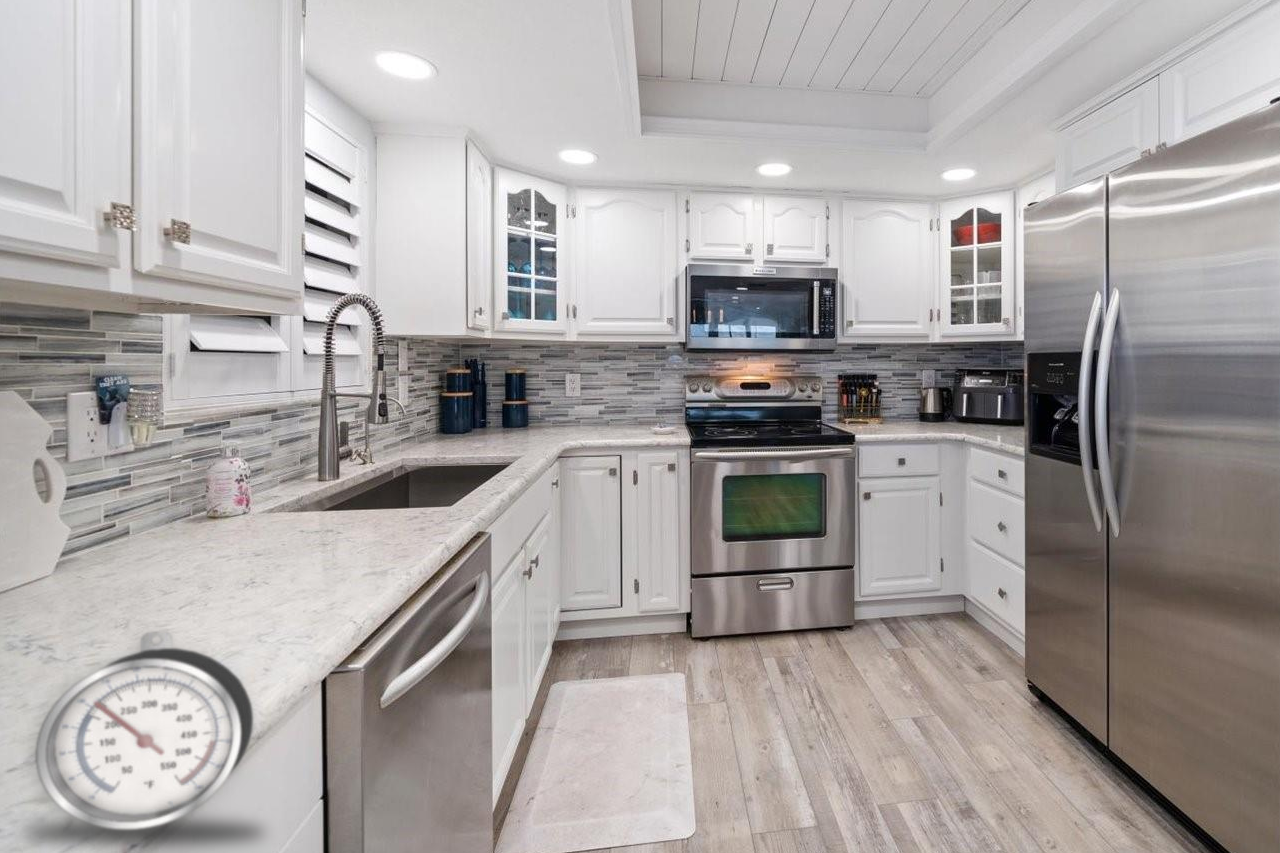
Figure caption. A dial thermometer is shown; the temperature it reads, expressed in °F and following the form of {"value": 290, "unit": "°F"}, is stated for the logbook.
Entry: {"value": 225, "unit": "°F"}
